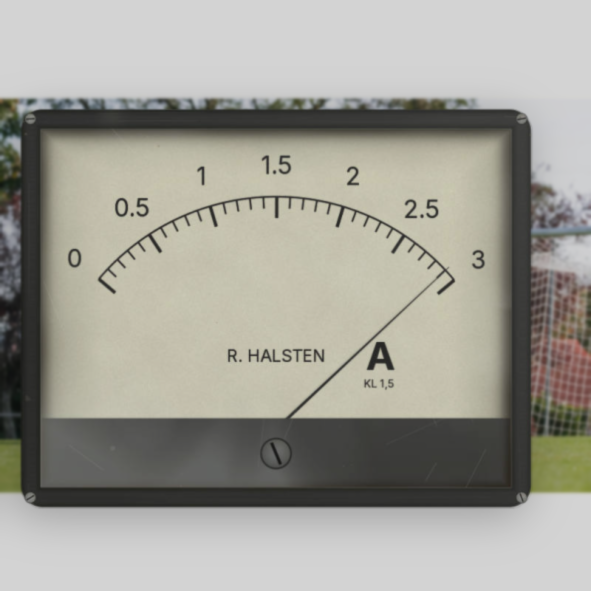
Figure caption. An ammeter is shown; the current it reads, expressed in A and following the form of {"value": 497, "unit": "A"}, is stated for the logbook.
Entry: {"value": 2.9, "unit": "A"}
